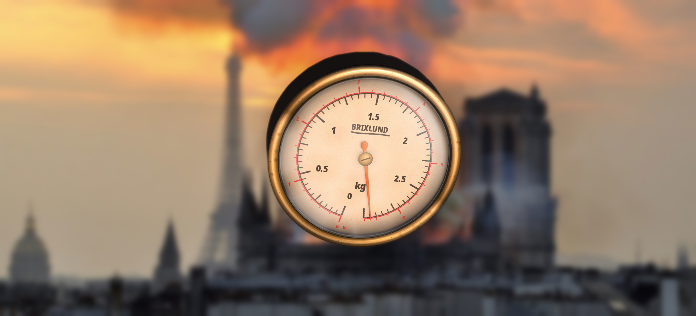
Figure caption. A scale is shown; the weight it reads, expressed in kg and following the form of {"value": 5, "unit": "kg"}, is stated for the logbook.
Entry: {"value": 2.95, "unit": "kg"}
